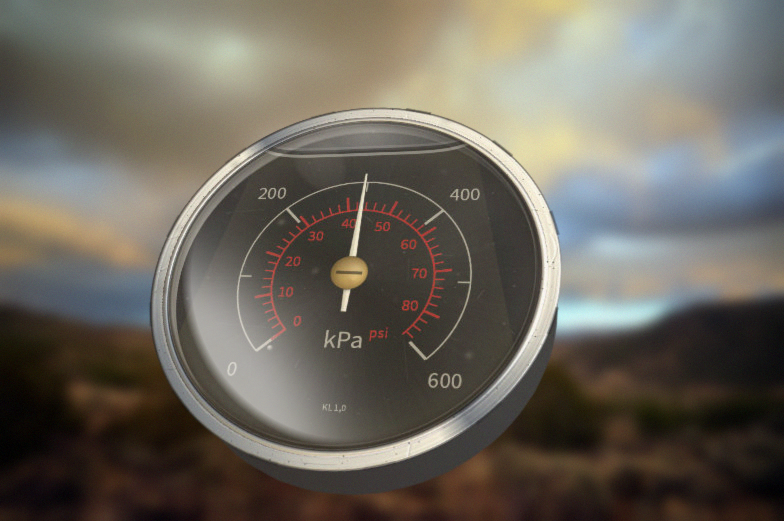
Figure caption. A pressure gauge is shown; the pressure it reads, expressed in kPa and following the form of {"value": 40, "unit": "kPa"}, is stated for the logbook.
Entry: {"value": 300, "unit": "kPa"}
